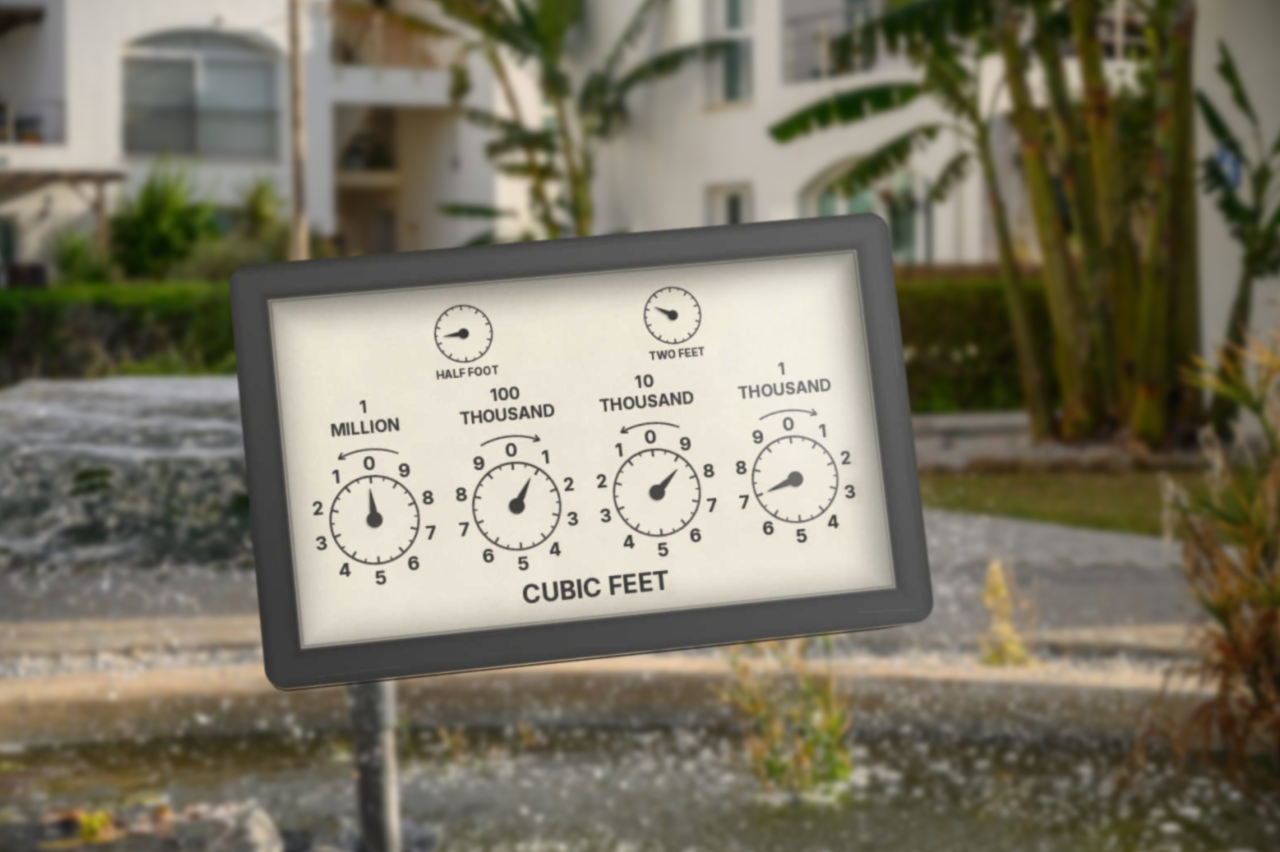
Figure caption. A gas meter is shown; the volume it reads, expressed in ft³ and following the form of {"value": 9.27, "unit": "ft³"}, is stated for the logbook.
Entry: {"value": 8700, "unit": "ft³"}
